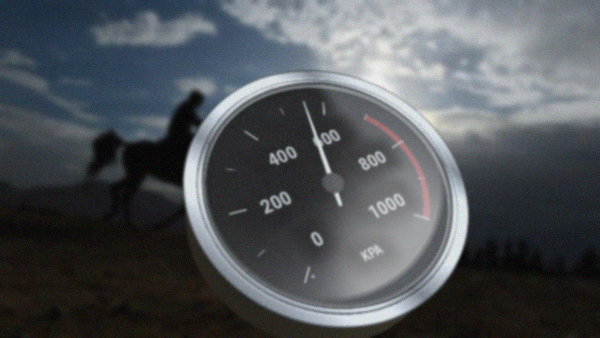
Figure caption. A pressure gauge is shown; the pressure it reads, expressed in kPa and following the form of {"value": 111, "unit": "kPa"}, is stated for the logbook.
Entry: {"value": 550, "unit": "kPa"}
